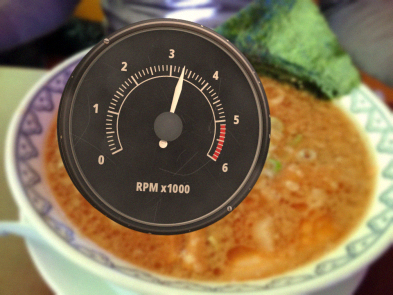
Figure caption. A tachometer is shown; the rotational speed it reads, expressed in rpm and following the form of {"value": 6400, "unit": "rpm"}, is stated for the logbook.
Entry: {"value": 3300, "unit": "rpm"}
